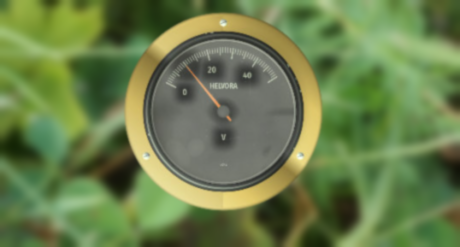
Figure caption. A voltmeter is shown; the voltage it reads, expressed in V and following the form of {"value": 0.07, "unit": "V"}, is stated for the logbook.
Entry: {"value": 10, "unit": "V"}
